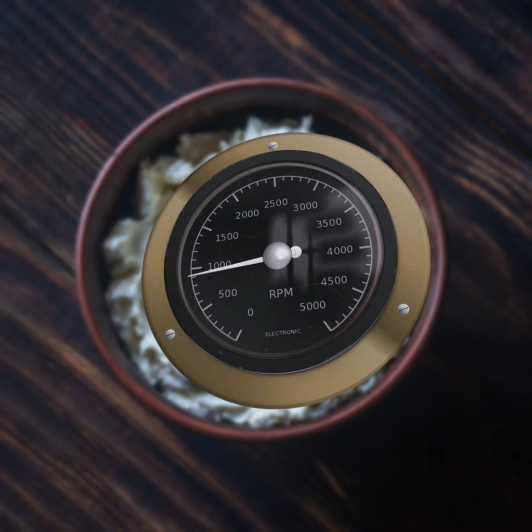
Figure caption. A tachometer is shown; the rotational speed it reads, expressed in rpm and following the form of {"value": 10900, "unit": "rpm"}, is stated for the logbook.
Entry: {"value": 900, "unit": "rpm"}
